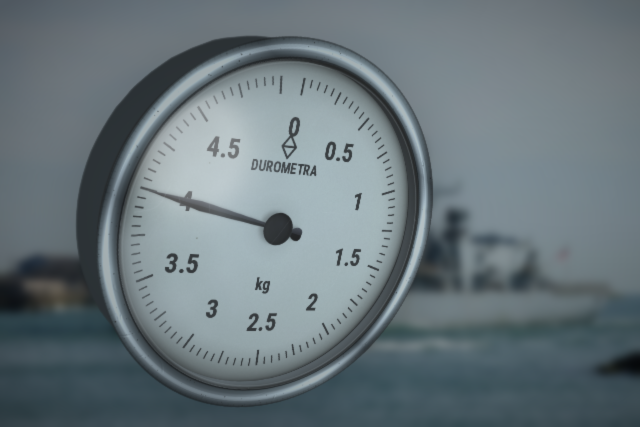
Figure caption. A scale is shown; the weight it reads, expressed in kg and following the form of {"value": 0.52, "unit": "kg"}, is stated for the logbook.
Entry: {"value": 4, "unit": "kg"}
